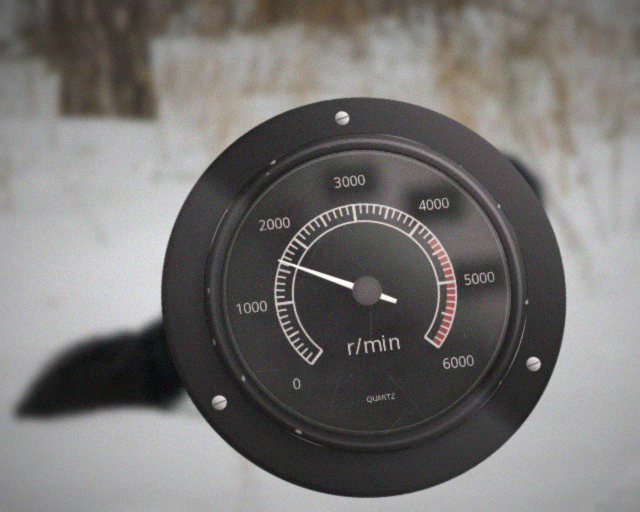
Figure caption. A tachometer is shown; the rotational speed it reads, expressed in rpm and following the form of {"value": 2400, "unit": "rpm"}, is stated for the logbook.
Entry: {"value": 1600, "unit": "rpm"}
